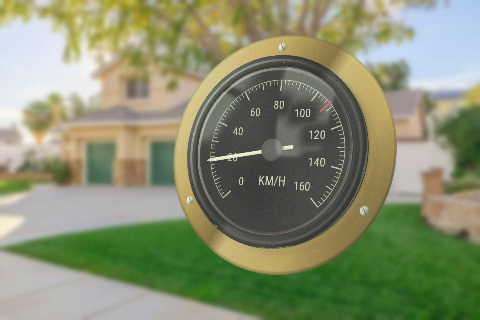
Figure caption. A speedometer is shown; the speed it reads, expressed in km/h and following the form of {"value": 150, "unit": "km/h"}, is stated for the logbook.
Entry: {"value": 20, "unit": "km/h"}
